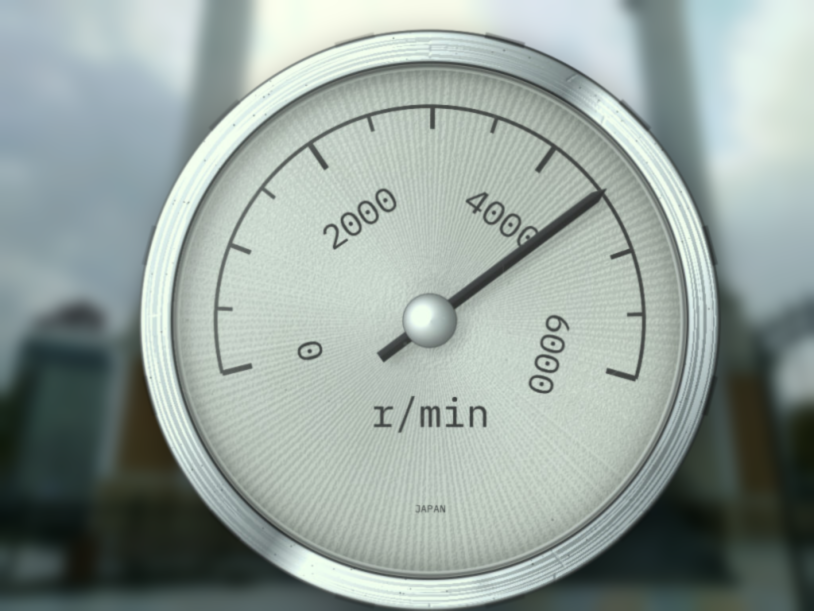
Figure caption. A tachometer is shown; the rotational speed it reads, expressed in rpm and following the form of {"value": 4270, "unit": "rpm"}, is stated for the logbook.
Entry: {"value": 4500, "unit": "rpm"}
